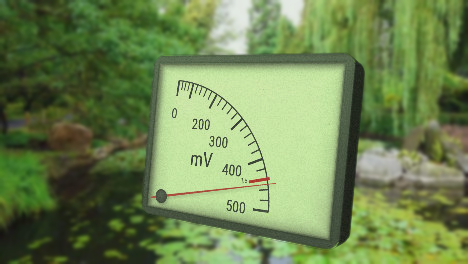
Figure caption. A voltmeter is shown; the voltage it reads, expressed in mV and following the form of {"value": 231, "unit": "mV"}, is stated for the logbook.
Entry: {"value": 450, "unit": "mV"}
